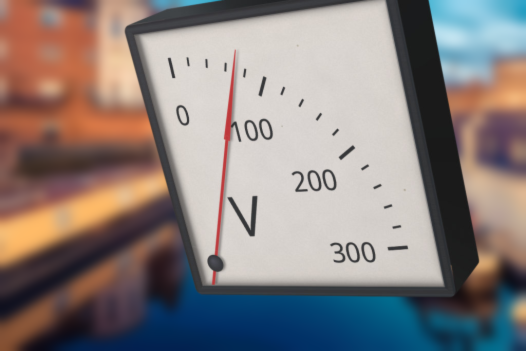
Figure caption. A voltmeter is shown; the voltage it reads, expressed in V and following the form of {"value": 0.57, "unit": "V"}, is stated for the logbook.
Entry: {"value": 70, "unit": "V"}
